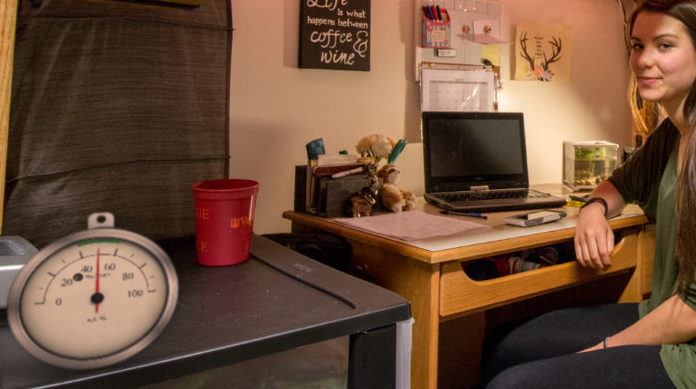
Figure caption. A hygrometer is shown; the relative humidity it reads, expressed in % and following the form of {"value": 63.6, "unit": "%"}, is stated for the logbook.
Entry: {"value": 50, "unit": "%"}
